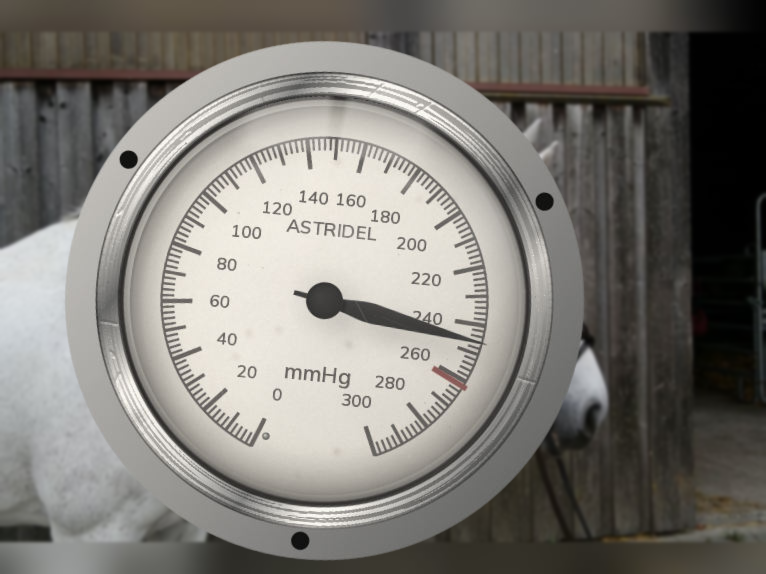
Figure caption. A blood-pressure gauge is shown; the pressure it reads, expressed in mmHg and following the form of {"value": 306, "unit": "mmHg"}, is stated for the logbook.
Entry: {"value": 246, "unit": "mmHg"}
